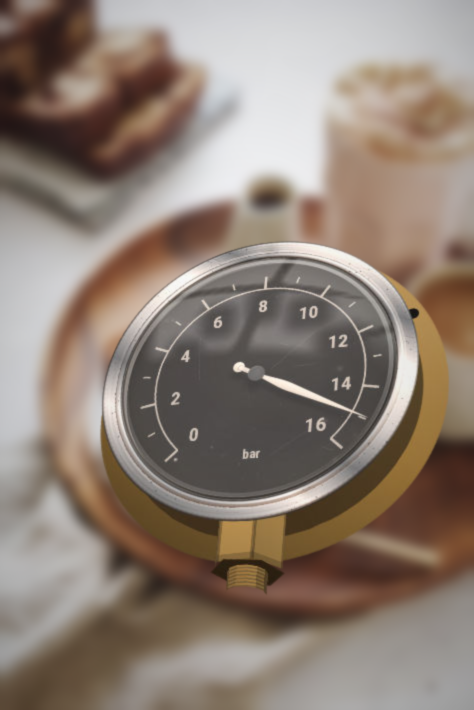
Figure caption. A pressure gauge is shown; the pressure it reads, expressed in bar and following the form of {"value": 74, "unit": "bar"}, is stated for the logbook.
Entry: {"value": 15, "unit": "bar"}
